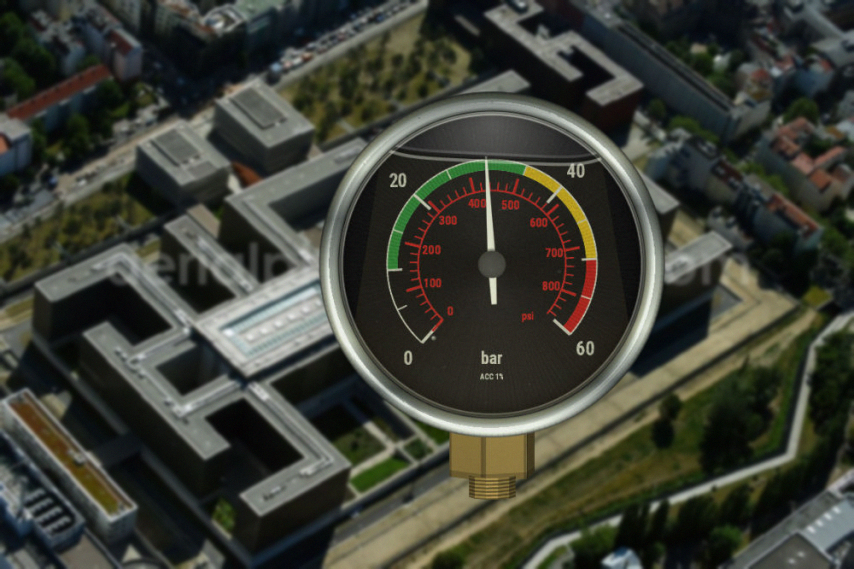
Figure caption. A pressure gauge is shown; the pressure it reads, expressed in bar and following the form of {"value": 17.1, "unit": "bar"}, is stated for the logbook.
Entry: {"value": 30, "unit": "bar"}
